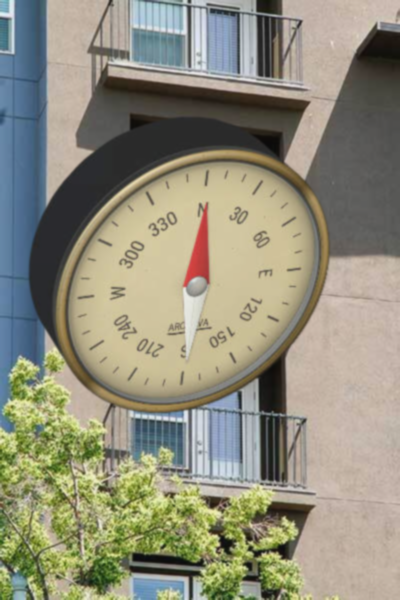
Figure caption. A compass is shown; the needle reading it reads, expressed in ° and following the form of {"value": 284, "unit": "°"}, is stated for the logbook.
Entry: {"value": 0, "unit": "°"}
